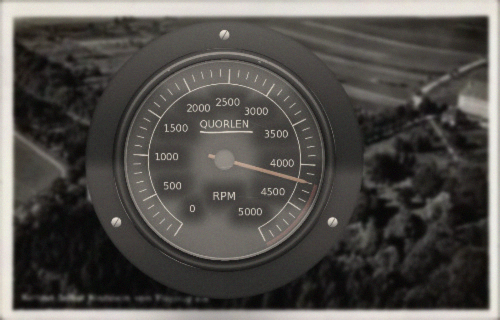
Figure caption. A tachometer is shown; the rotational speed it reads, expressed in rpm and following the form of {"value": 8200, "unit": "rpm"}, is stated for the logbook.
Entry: {"value": 4200, "unit": "rpm"}
